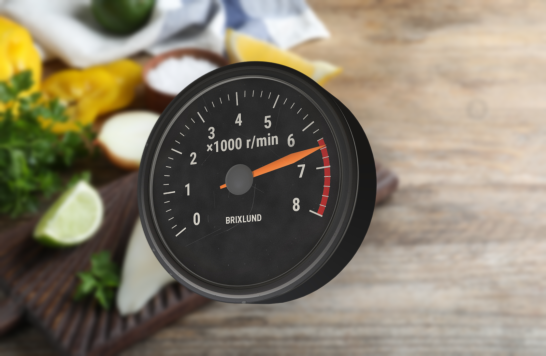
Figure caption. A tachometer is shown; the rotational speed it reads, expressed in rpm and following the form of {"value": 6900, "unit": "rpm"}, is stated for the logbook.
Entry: {"value": 6600, "unit": "rpm"}
